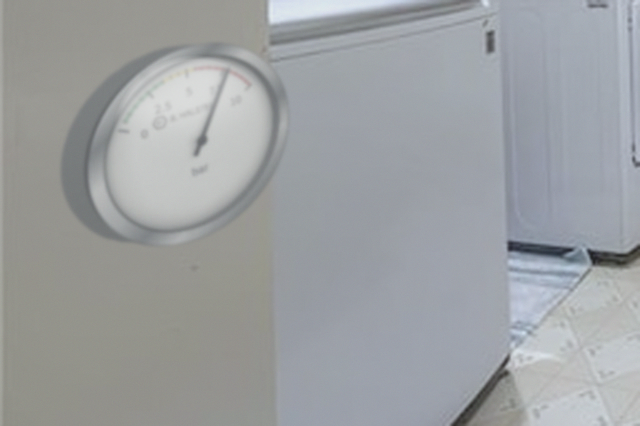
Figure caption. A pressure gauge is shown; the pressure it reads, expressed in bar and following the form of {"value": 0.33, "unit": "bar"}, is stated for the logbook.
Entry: {"value": 7.5, "unit": "bar"}
